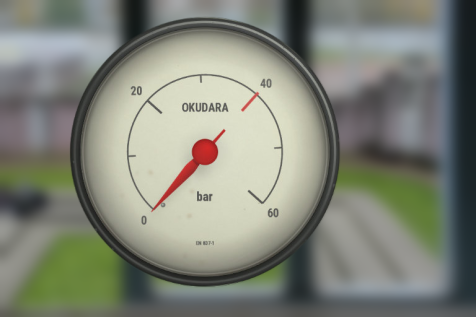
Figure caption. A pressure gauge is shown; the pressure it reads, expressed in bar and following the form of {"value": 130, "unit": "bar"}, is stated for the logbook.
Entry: {"value": 0, "unit": "bar"}
